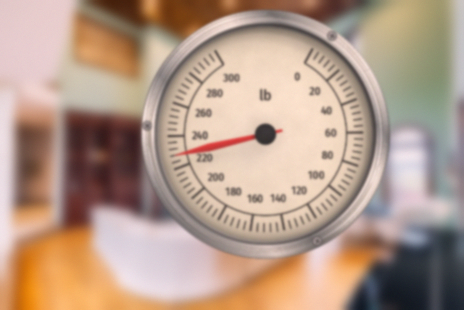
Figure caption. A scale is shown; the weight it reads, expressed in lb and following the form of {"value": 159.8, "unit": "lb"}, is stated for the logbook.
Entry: {"value": 228, "unit": "lb"}
